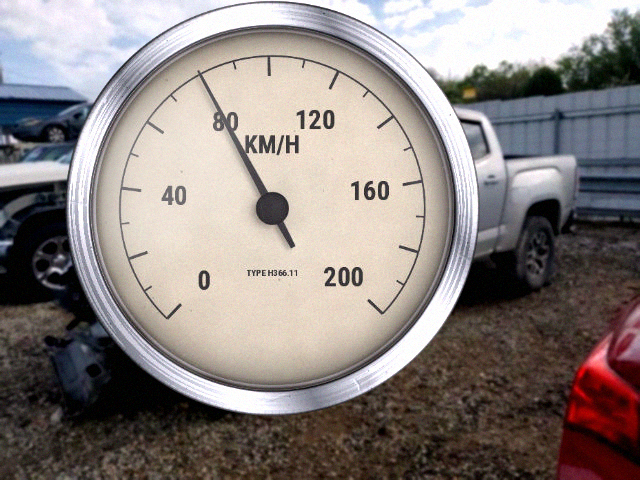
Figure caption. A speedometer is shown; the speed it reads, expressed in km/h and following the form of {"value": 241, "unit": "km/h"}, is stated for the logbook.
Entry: {"value": 80, "unit": "km/h"}
